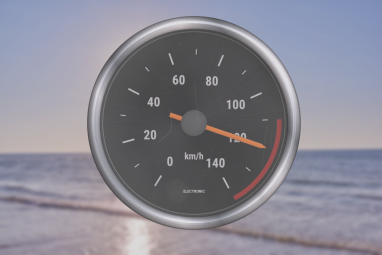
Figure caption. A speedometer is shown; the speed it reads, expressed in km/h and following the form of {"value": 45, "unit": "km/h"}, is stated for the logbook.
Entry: {"value": 120, "unit": "km/h"}
